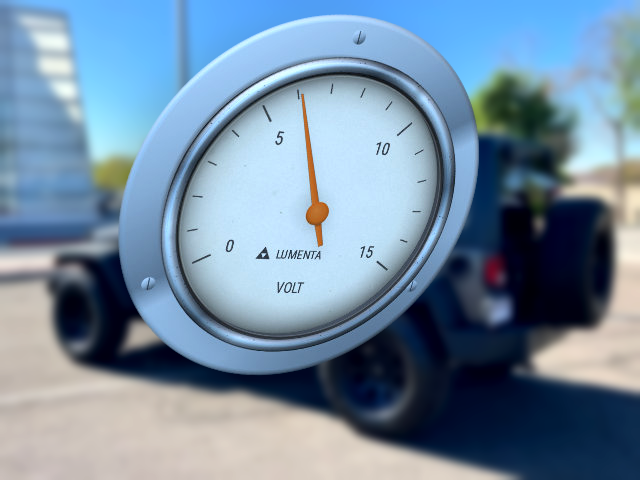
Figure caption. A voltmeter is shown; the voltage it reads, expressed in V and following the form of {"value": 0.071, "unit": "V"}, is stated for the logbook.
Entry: {"value": 6, "unit": "V"}
